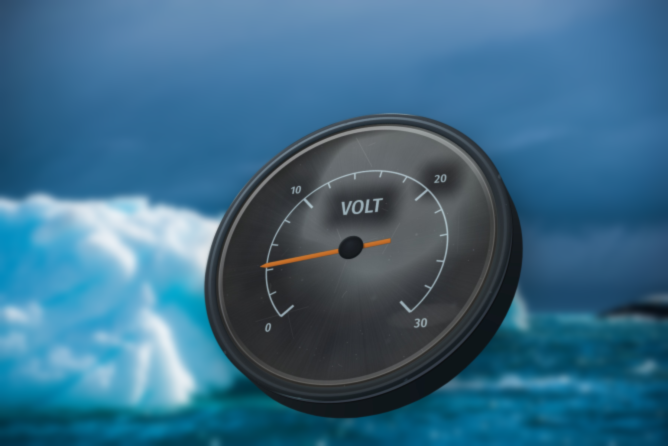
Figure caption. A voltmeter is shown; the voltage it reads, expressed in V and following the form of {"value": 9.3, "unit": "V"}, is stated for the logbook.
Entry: {"value": 4, "unit": "V"}
